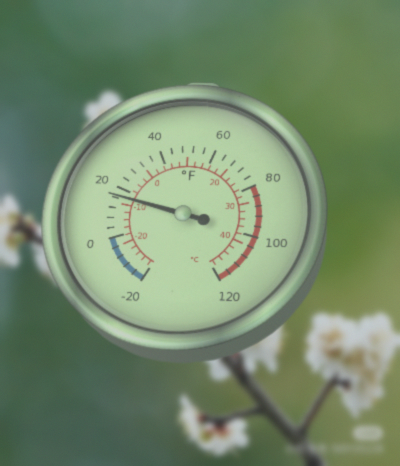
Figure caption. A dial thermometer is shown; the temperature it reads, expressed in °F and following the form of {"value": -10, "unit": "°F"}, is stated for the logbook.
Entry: {"value": 16, "unit": "°F"}
